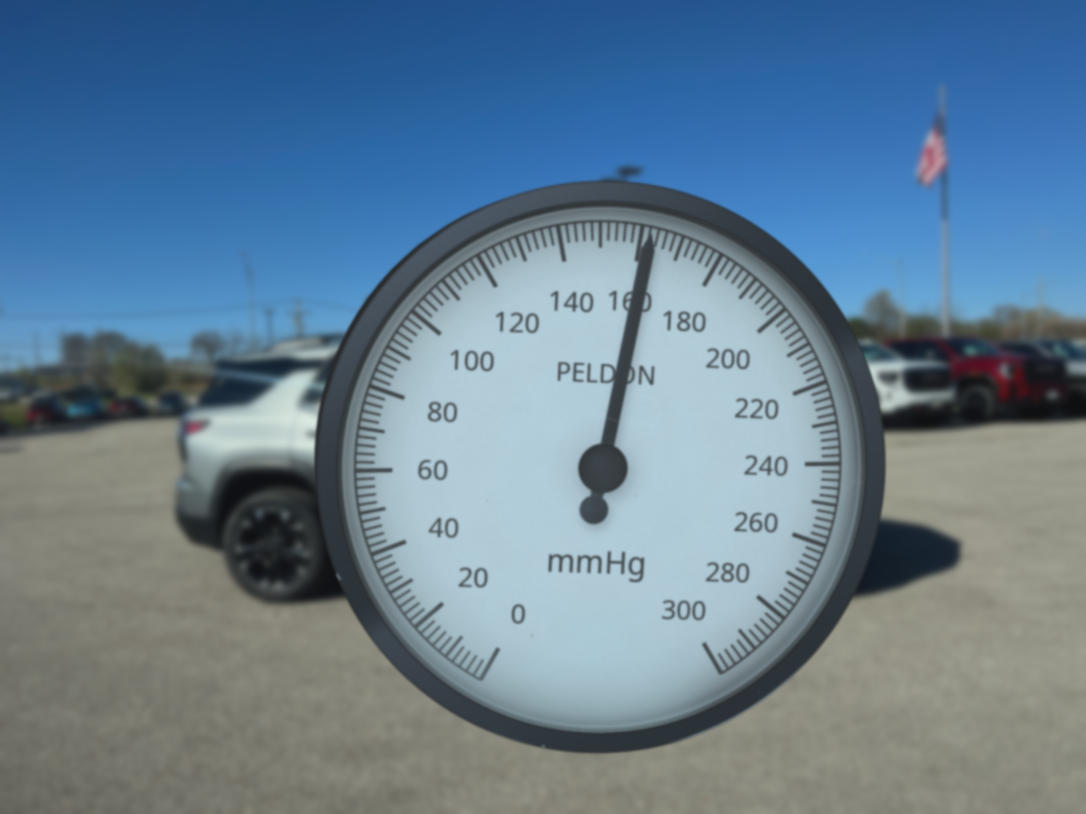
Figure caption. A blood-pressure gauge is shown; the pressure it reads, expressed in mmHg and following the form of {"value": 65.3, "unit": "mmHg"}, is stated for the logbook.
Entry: {"value": 162, "unit": "mmHg"}
